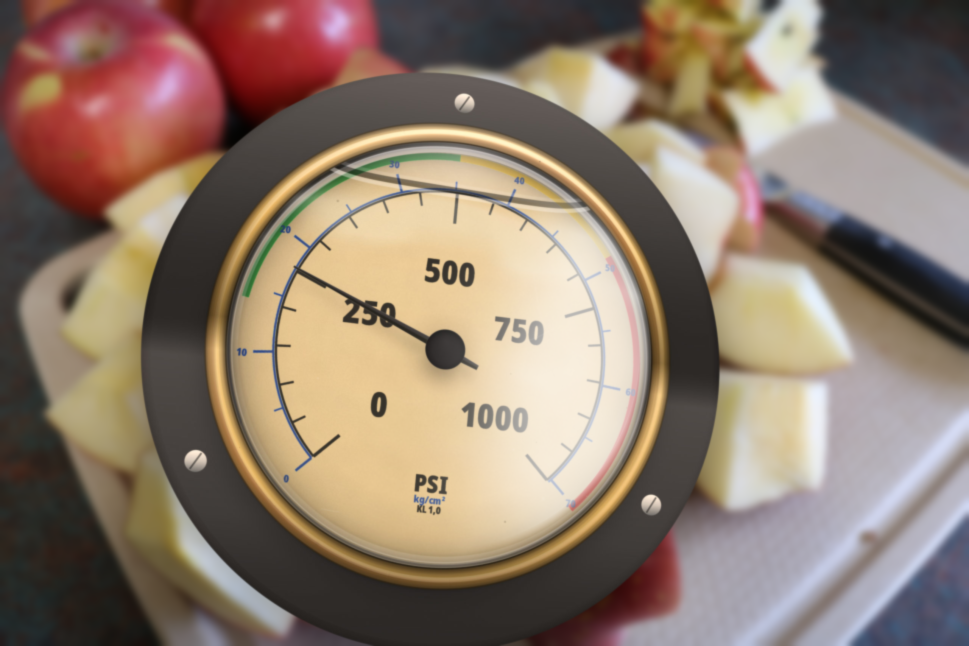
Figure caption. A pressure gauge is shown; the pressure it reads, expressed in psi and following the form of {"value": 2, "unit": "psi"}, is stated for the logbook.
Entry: {"value": 250, "unit": "psi"}
